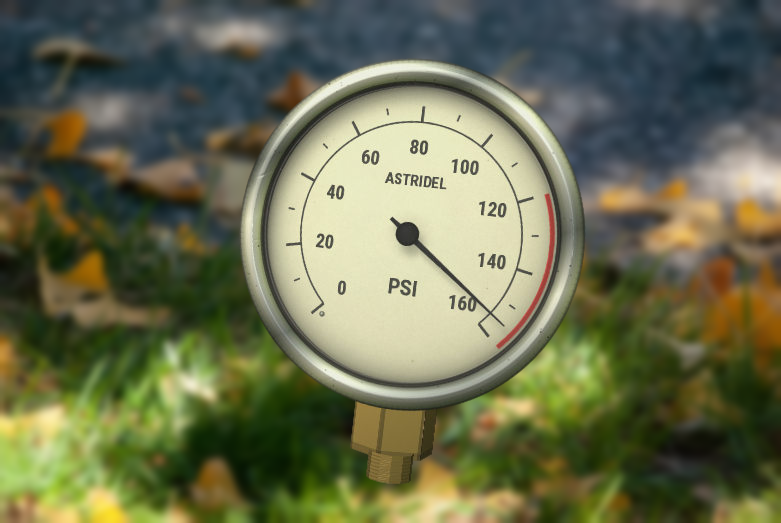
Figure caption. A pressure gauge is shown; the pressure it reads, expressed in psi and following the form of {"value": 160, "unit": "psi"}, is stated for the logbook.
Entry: {"value": 155, "unit": "psi"}
